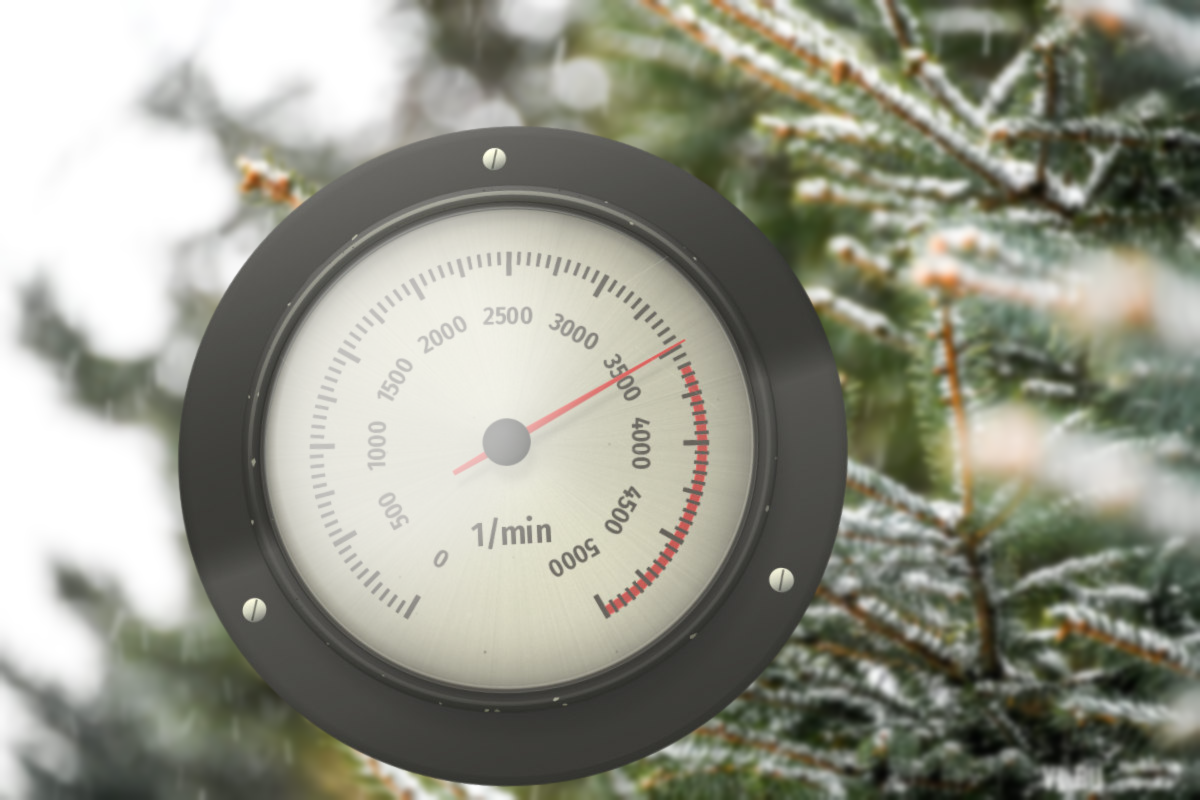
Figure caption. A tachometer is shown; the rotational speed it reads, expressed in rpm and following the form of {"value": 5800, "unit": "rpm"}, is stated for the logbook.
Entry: {"value": 3500, "unit": "rpm"}
